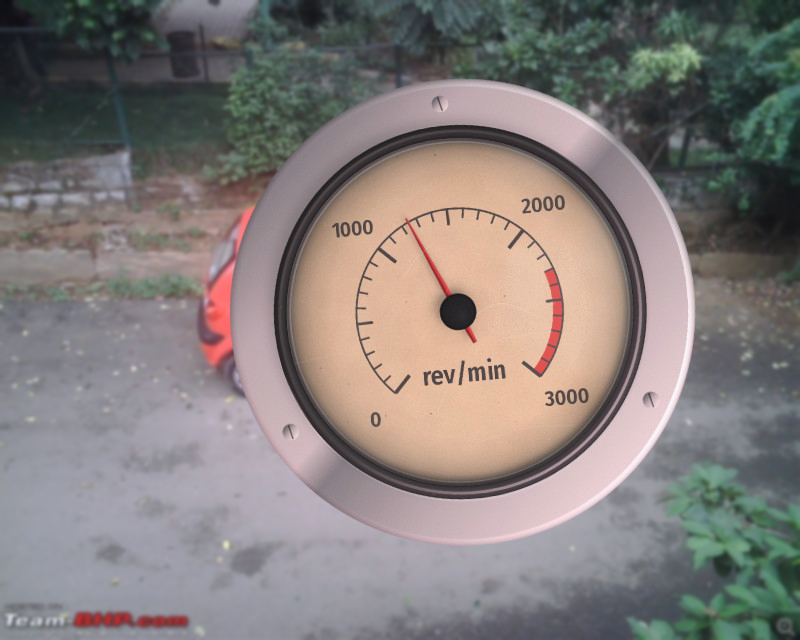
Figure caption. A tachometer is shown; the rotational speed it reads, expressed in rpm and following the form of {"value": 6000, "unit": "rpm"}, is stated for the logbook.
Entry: {"value": 1250, "unit": "rpm"}
